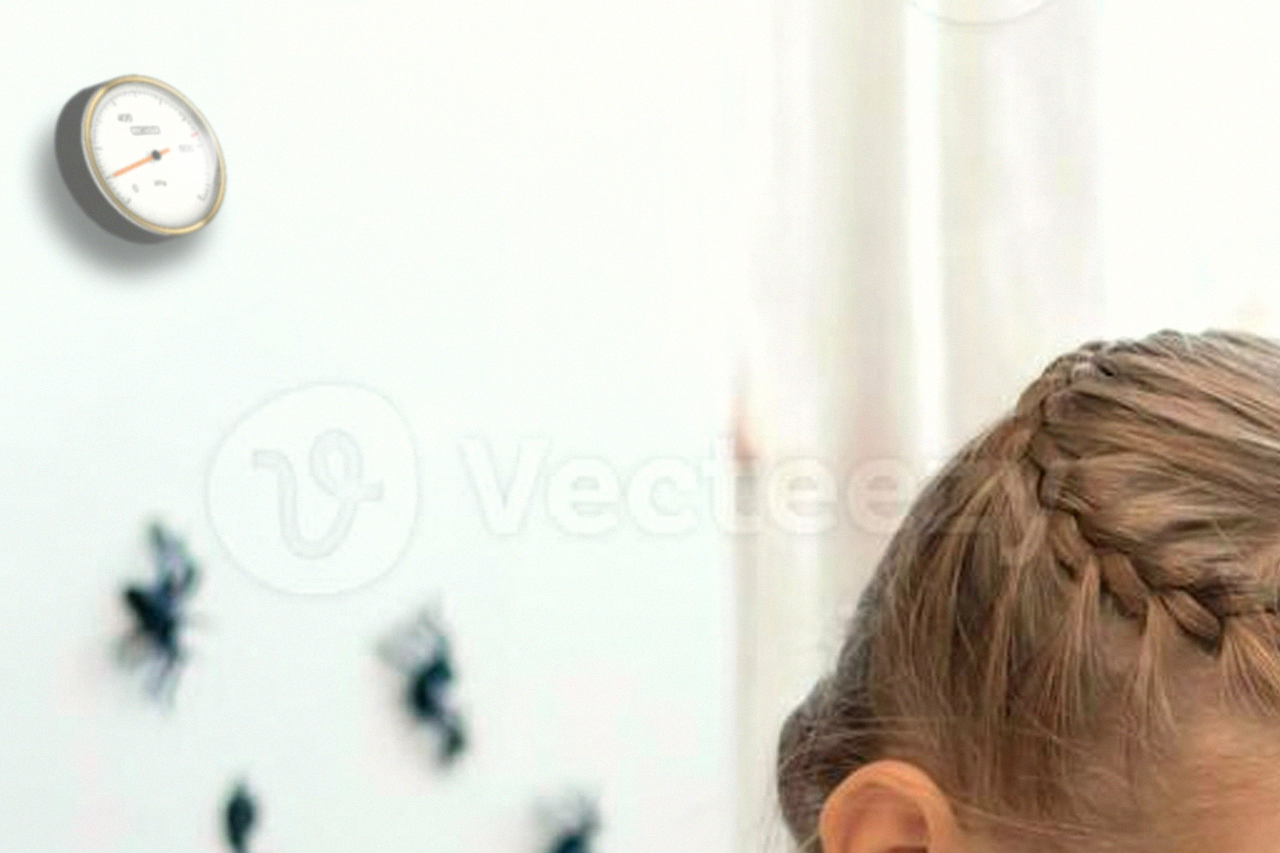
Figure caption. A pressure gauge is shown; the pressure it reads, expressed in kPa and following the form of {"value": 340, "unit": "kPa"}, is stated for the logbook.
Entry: {"value": 100, "unit": "kPa"}
